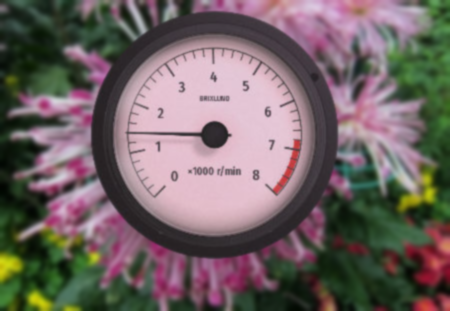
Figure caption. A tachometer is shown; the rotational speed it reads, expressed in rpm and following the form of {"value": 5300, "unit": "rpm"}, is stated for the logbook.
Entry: {"value": 1400, "unit": "rpm"}
